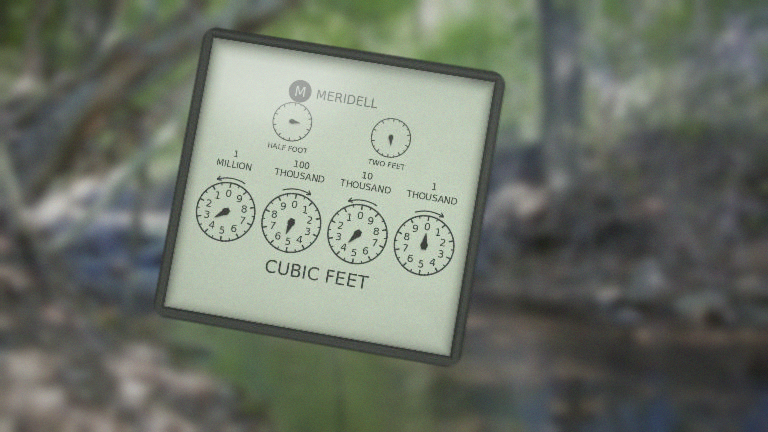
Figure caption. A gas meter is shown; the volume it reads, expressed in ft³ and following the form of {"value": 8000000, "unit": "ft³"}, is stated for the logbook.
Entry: {"value": 354000, "unit": "ft³"}
